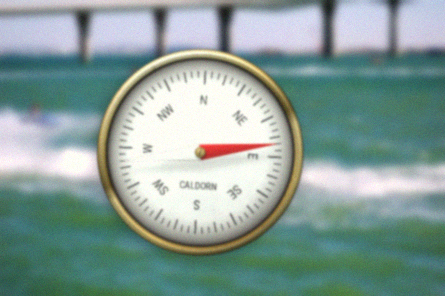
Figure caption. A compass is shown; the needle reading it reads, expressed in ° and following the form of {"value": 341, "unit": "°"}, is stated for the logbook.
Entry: {"value": 80, "unit": "°"}
